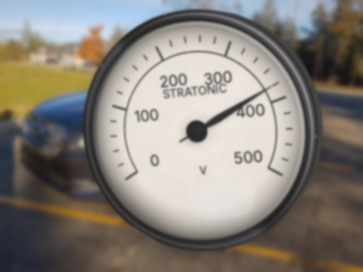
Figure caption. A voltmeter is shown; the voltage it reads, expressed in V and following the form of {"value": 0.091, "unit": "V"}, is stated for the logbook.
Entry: {"value": 380, "unit": "V"}
